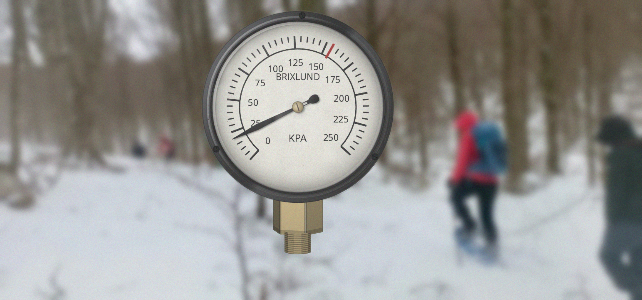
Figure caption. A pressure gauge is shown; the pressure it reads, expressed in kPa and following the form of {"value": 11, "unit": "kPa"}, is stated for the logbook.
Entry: {"value": 20, "unit": "kPa"}
